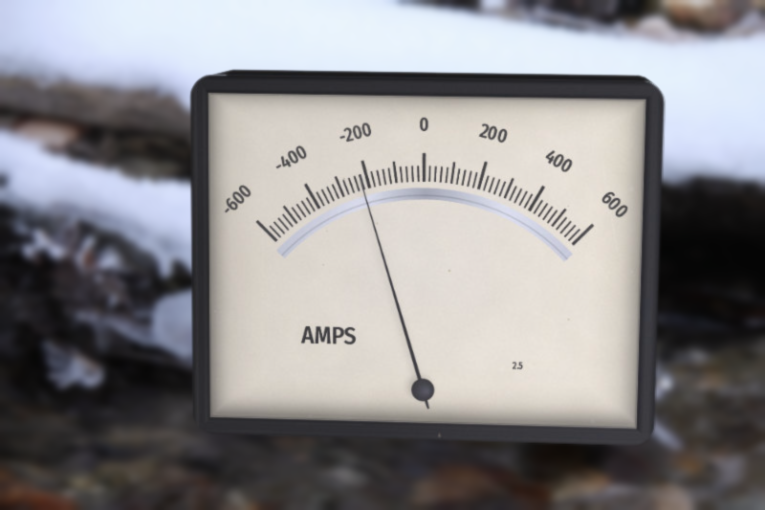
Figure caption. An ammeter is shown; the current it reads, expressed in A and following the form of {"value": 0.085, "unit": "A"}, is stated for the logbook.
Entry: {"value": -220, "unit": "A"}
